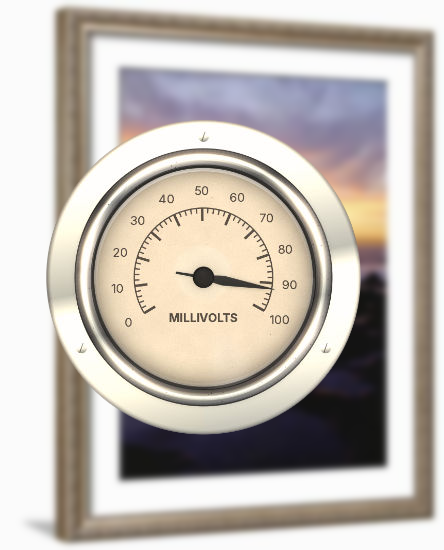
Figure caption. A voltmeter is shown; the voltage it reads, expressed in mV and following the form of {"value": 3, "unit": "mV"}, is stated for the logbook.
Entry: {"value": 92, "unit": "mV"}
